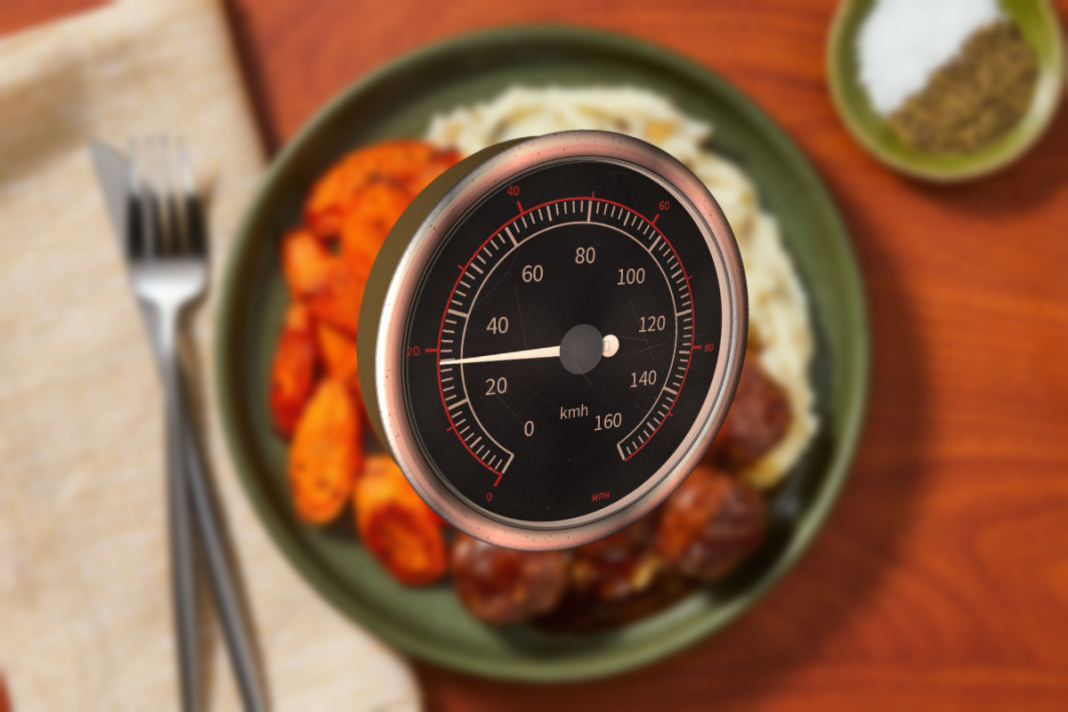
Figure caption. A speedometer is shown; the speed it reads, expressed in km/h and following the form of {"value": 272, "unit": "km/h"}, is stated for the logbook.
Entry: {"value": 30, "unit": "km/h"}
